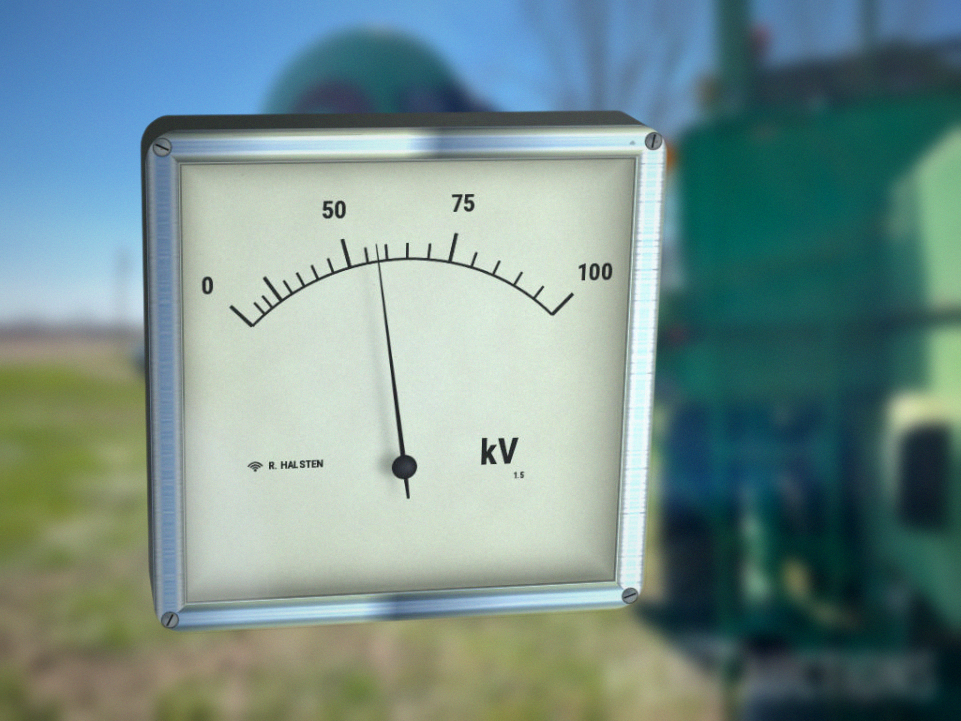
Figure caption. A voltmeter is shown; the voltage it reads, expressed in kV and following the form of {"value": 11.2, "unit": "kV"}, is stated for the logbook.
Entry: {"value": 57.5, "unit": "kV"}
